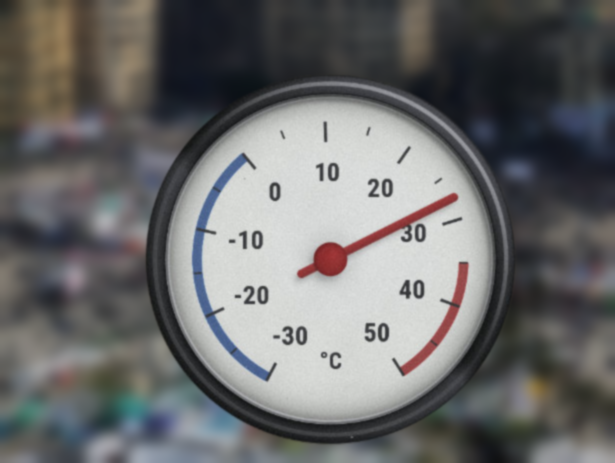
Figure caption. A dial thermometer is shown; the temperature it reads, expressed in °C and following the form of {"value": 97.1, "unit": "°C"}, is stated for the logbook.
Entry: {"value": 27.5, "unit": "°C"}
